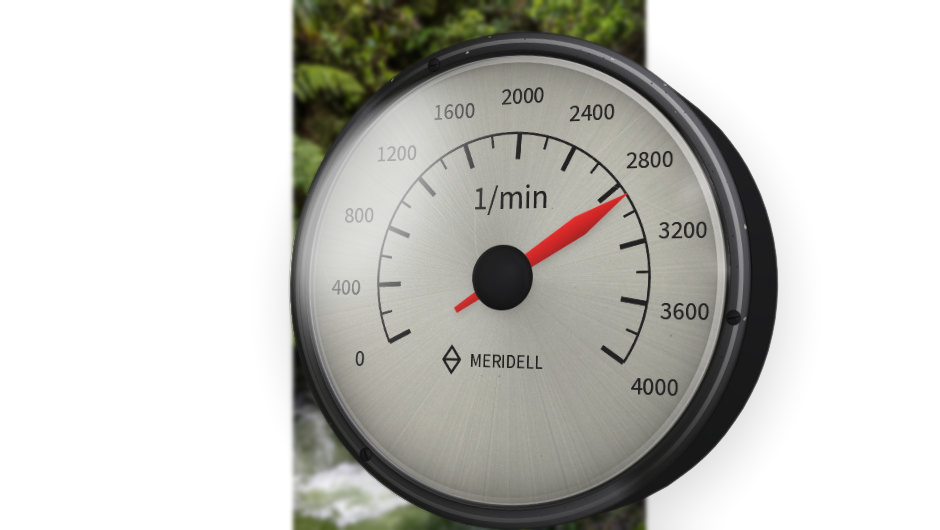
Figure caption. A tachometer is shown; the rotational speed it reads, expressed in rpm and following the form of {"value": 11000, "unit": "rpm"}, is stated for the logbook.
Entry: {"value": 2900, "unit": "rpm"}
